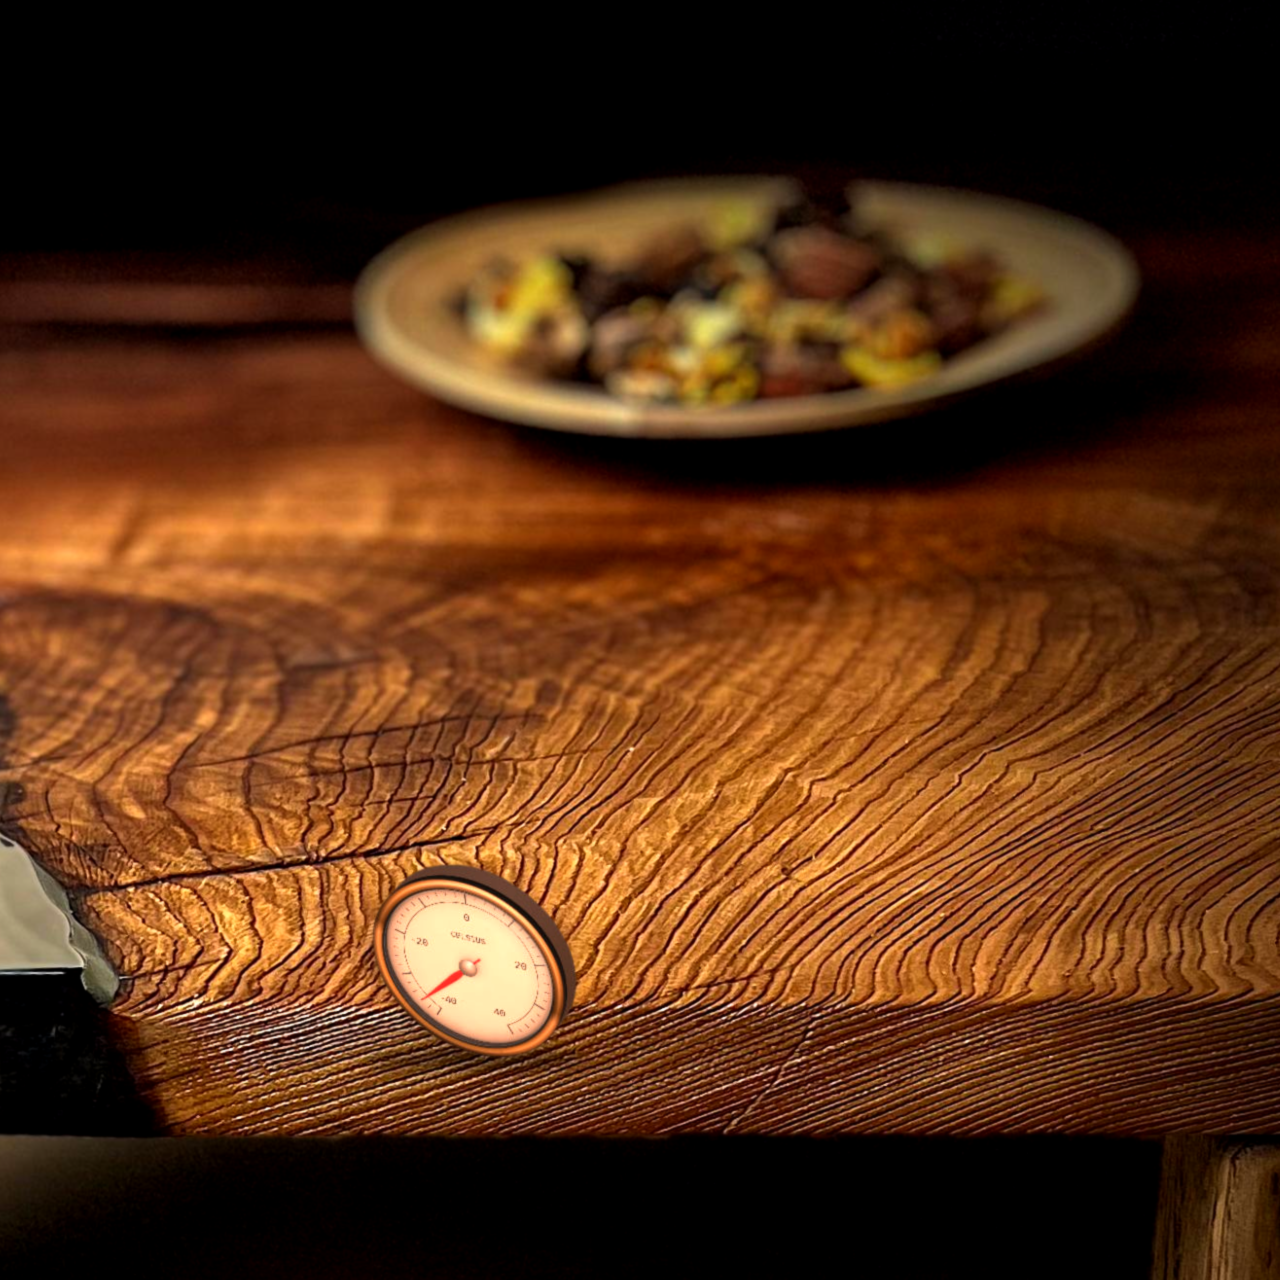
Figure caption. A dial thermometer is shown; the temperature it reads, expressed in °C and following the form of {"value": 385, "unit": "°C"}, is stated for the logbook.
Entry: {"value": -36, "unit": "°C"}
